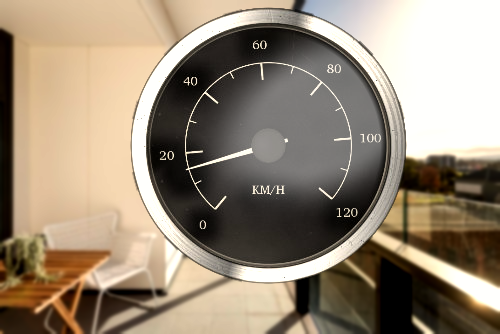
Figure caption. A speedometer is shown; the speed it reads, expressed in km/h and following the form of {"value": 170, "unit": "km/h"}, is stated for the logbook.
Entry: {"value": 15, "unit": "km/h"}
